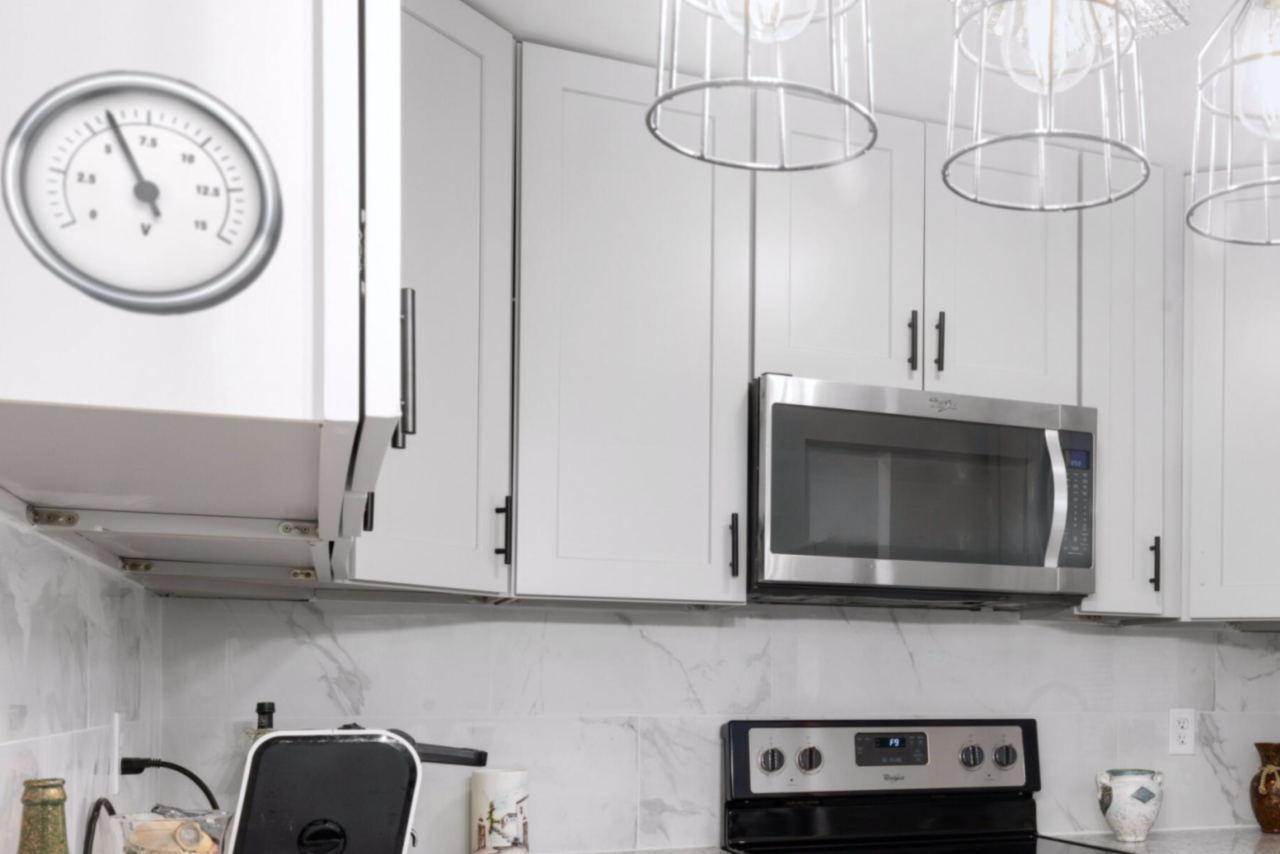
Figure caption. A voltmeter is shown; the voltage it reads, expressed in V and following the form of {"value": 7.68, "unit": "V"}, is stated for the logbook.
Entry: {"value": 6, "unit": "V"}
